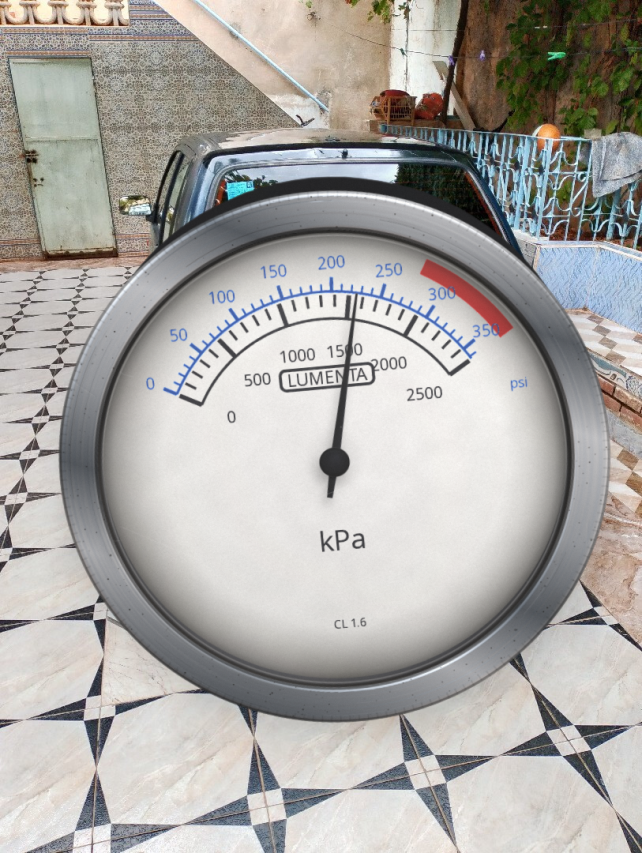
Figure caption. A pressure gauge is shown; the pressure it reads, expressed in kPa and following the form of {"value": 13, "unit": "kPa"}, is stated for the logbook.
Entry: {"value": 1550, "unit": "kPa"}
